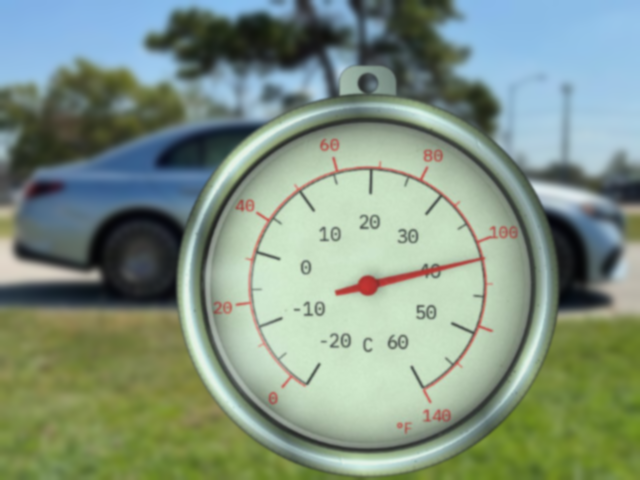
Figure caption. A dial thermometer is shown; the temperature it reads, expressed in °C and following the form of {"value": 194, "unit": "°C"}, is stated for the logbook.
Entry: {"value": 40, "unit": "°C"}
